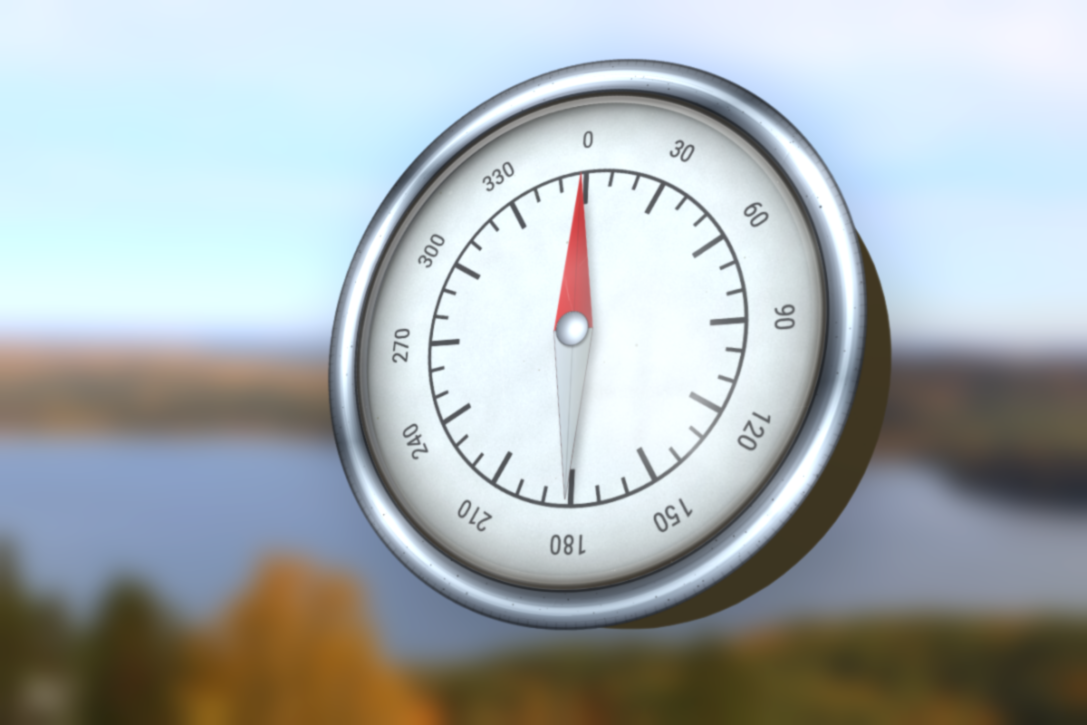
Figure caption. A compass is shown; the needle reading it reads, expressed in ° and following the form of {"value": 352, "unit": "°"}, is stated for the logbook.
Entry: {"value": 0, "unit": "°"}
